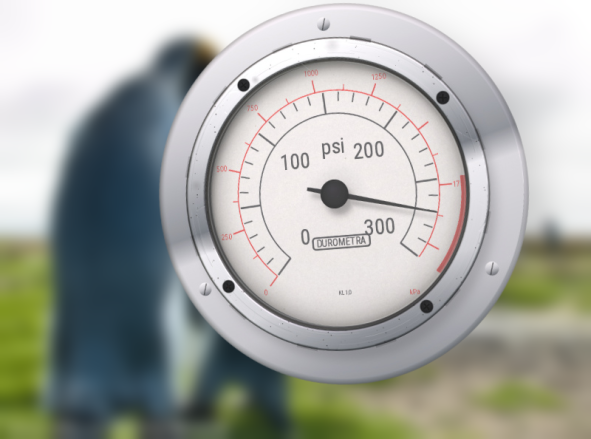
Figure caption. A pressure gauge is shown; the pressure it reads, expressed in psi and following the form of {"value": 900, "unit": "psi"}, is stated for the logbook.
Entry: {"value": 270, "unit": "psi"}
